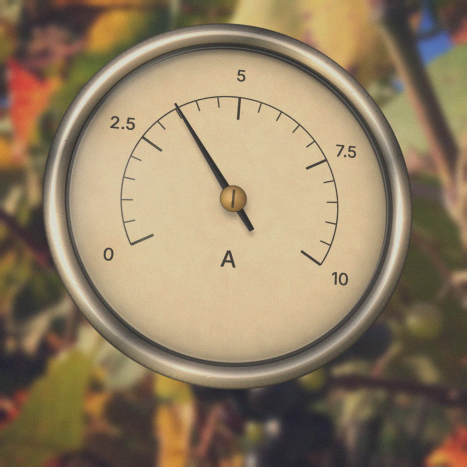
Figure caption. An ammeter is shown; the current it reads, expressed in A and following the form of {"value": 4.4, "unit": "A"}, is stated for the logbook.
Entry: {"value": 3.5, "unit": "A"}
